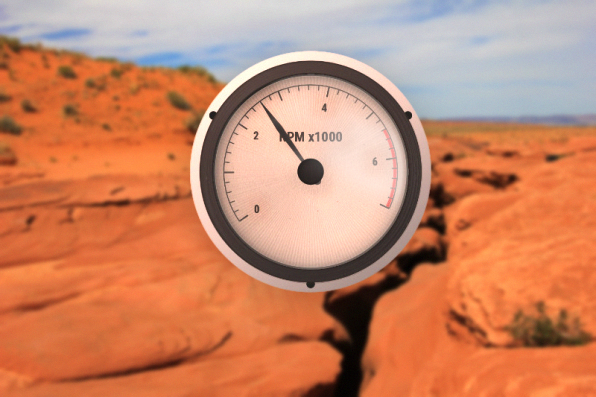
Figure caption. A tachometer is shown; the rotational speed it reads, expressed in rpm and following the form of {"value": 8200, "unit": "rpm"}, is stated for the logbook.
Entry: {"value": 2600, "unit": "rpm"}
